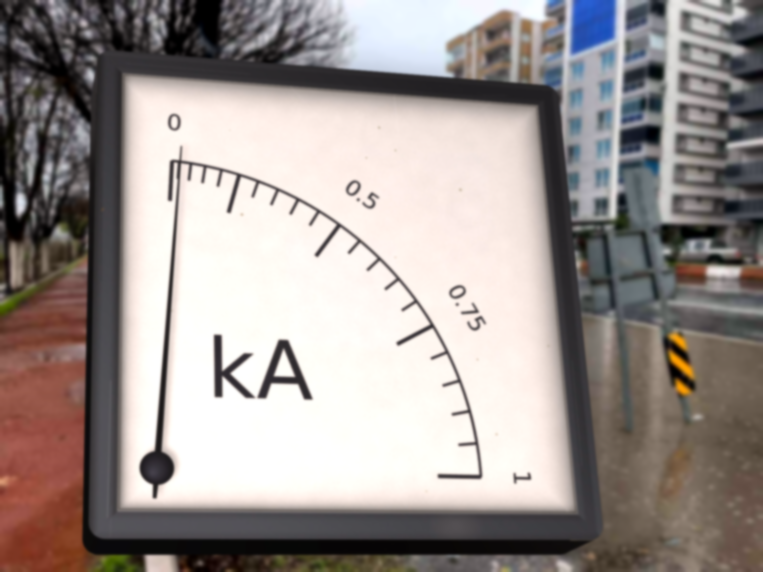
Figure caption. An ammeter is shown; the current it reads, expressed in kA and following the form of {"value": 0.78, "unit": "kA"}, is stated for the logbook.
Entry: {"value": 0.05, "unit": "kA"}
